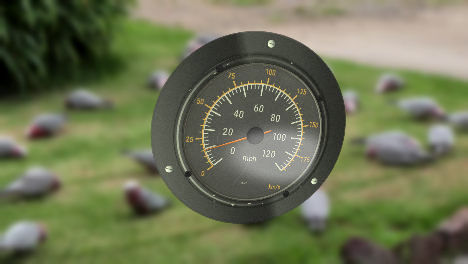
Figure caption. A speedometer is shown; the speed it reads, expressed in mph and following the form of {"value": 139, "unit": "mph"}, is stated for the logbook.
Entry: {"value": 10, "unit": "mph"}
